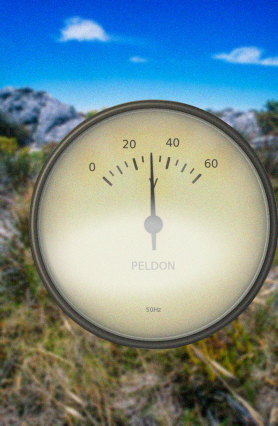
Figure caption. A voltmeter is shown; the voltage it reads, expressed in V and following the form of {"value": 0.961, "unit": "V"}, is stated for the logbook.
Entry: {"value": 30, "unit": "V"}
